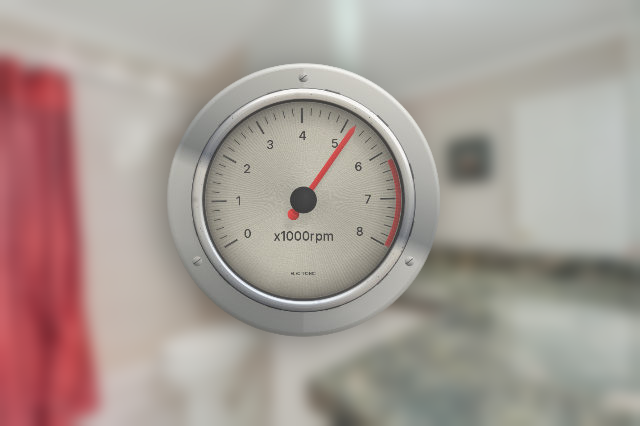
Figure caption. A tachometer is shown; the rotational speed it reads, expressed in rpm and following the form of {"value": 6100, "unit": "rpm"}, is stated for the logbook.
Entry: {"value": 5200, "unit": "rpm"}
